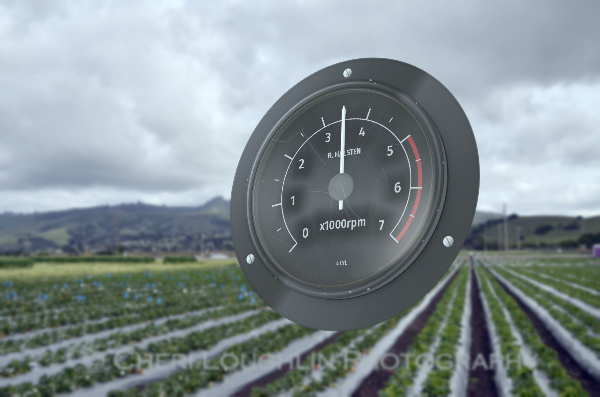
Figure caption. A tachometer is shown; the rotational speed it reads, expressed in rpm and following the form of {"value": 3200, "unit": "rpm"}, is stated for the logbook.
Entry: {"value": 3500, "unit": "rpm"}
